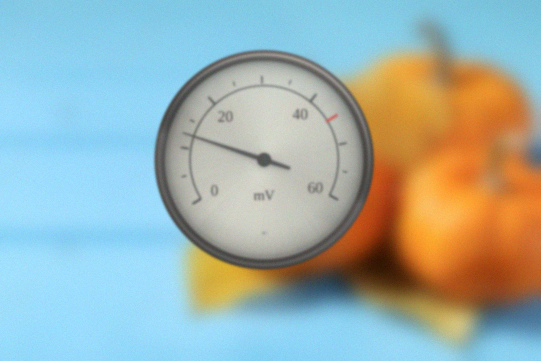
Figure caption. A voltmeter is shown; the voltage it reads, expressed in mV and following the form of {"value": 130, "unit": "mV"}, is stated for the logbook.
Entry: {"value": 12.5, "unit": "mV"}
